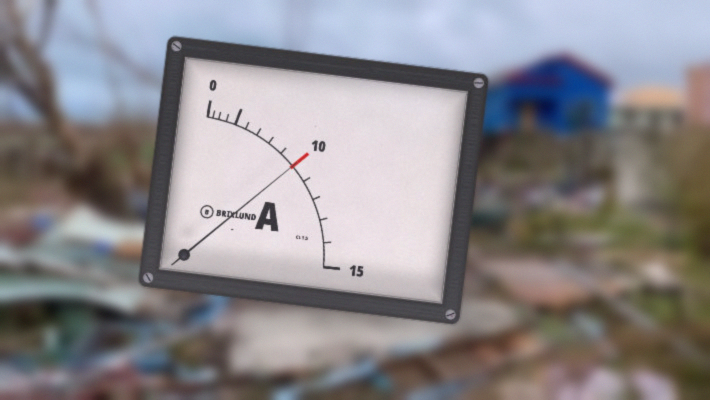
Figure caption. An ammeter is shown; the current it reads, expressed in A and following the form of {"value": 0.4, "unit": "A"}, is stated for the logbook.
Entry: {"value": 10, "unit": "A"}
